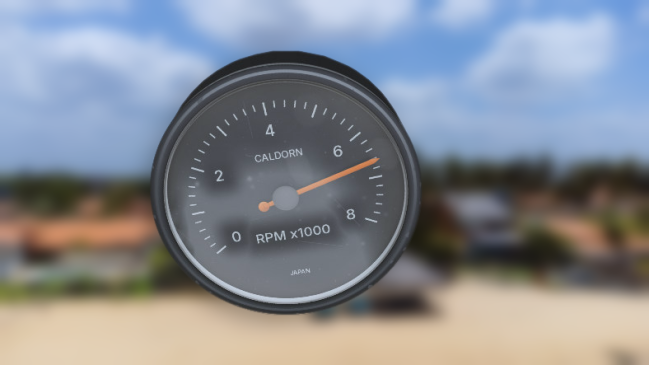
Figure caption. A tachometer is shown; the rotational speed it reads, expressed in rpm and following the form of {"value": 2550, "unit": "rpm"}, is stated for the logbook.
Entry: {"value": 6600, "unit": "rpm"}
